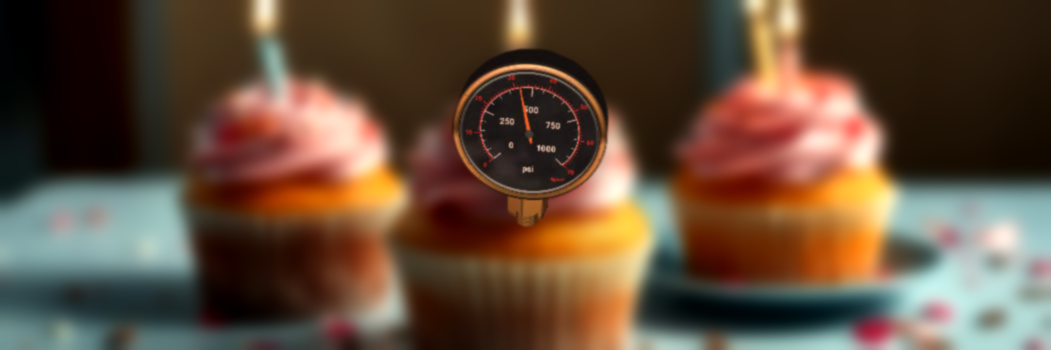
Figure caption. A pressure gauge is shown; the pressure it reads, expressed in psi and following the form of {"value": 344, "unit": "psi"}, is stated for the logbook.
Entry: {"value": 450, "unit": "psi"}
